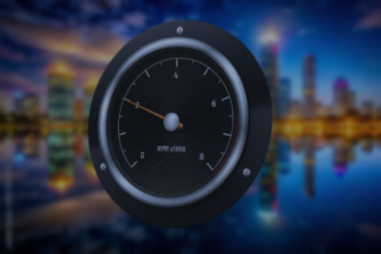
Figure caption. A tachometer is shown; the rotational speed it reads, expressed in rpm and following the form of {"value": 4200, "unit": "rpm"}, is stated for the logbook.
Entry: {"value": 2000, "unit": "rpm"}
